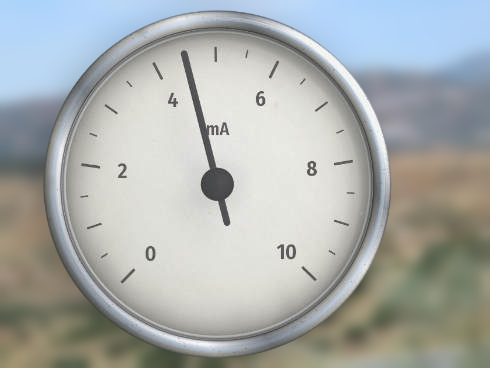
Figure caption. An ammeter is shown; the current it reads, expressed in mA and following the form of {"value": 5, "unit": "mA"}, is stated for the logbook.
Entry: {"value": 4.5, "unit": "mA"}
